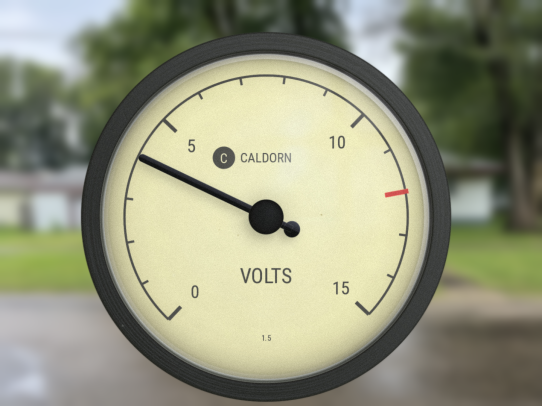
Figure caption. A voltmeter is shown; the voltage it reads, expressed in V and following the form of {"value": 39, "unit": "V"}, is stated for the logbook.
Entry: {"value": 4, "unit": "V"}
